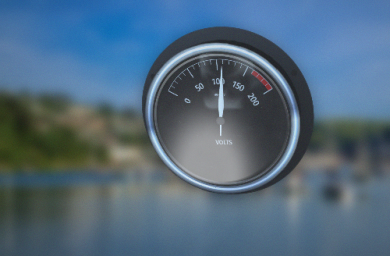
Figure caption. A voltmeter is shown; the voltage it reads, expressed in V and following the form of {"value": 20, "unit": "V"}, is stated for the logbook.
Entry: {"value": 110, "unit": "V"}
